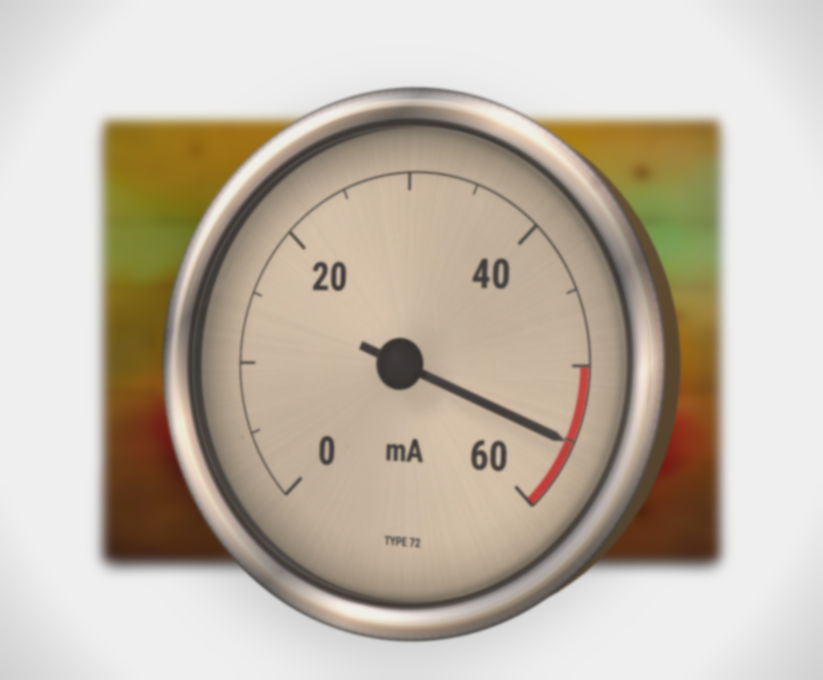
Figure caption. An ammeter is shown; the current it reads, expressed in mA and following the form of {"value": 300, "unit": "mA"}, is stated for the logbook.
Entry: {"value": 55, "unit": "mA"}
